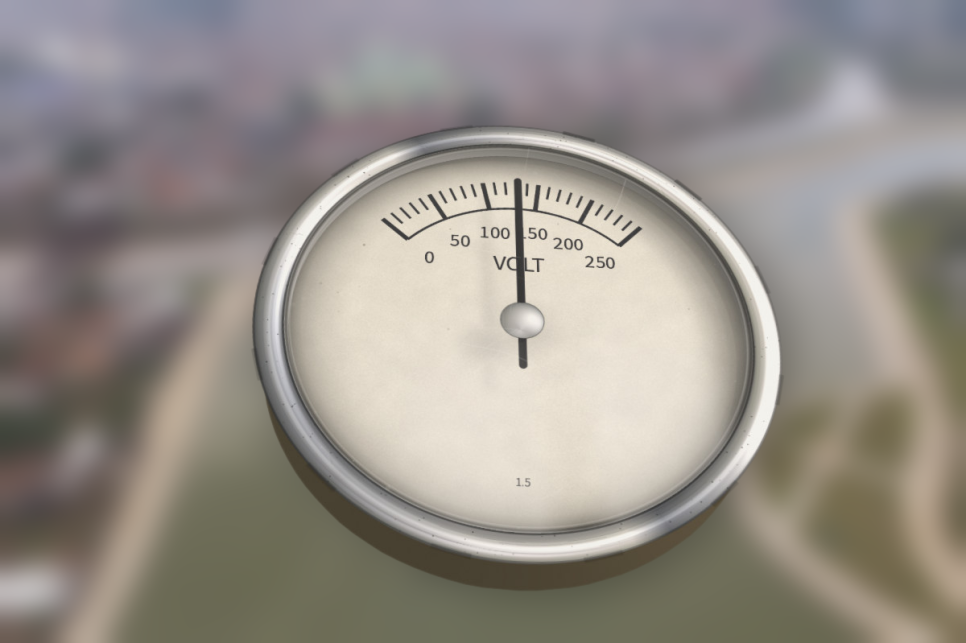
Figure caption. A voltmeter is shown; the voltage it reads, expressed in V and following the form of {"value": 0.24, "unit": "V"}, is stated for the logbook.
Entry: {"value": 130, "unit": "V"}
